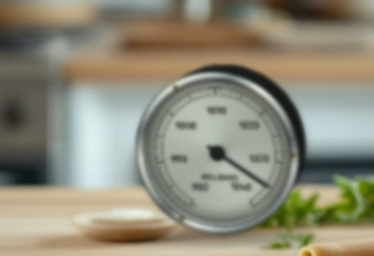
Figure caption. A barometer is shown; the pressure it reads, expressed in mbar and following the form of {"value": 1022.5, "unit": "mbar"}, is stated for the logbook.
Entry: {"value": 1035, "unit": "mbar"}
